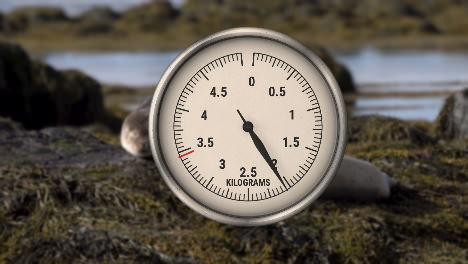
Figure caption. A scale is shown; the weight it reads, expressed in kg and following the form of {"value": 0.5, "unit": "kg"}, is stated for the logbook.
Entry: {"value": 2.05, "unit": "kg"}
